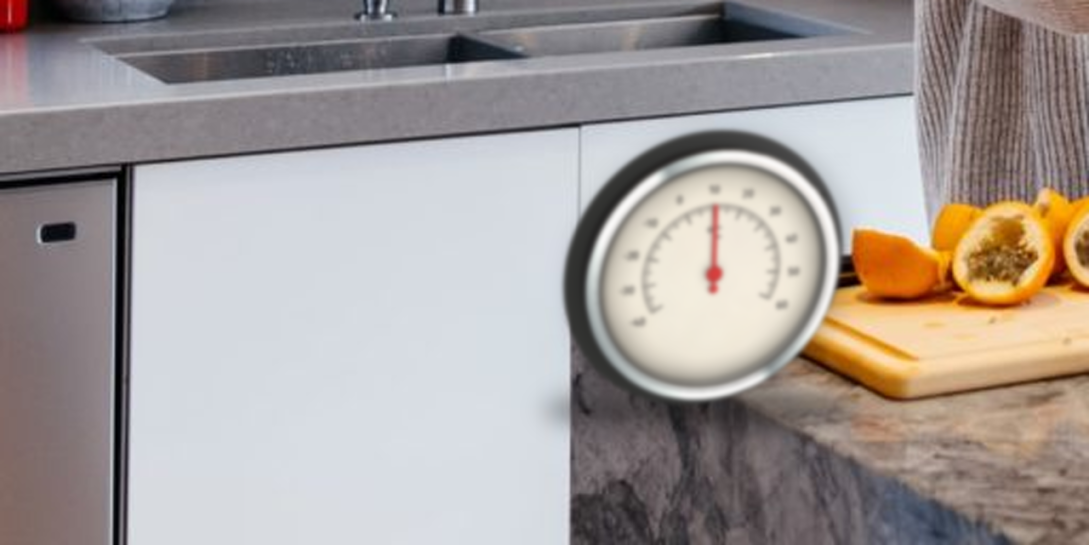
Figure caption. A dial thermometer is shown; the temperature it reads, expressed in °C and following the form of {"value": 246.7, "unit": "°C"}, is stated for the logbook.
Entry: {"value": 10, "unit": "°C"}
